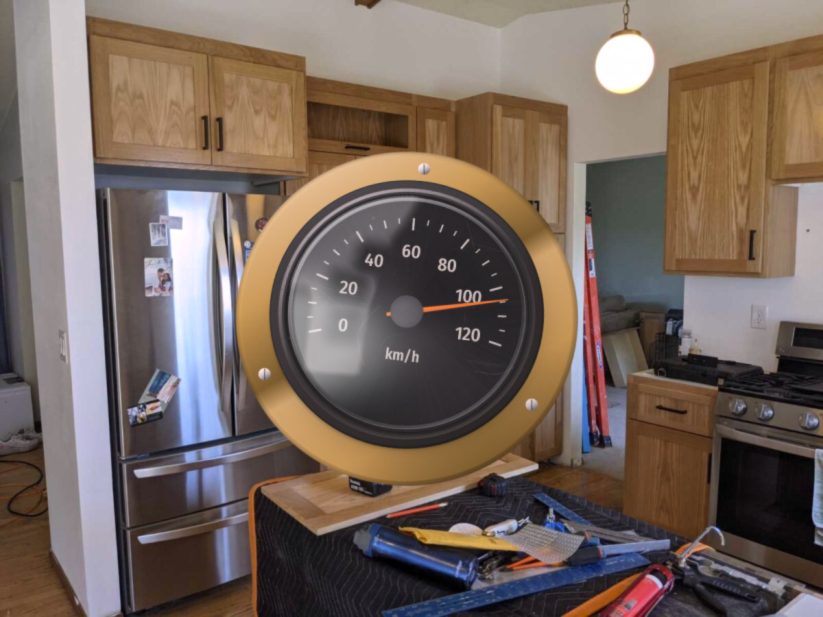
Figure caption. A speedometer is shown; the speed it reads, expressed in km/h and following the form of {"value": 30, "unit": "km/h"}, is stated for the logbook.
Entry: {"value": 105, "unit": "km/h"}
